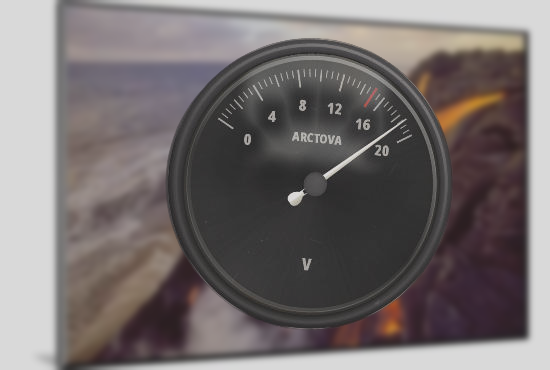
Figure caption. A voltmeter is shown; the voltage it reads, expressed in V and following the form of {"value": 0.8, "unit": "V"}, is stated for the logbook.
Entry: {"value": 18.5, "unit": "V"}
